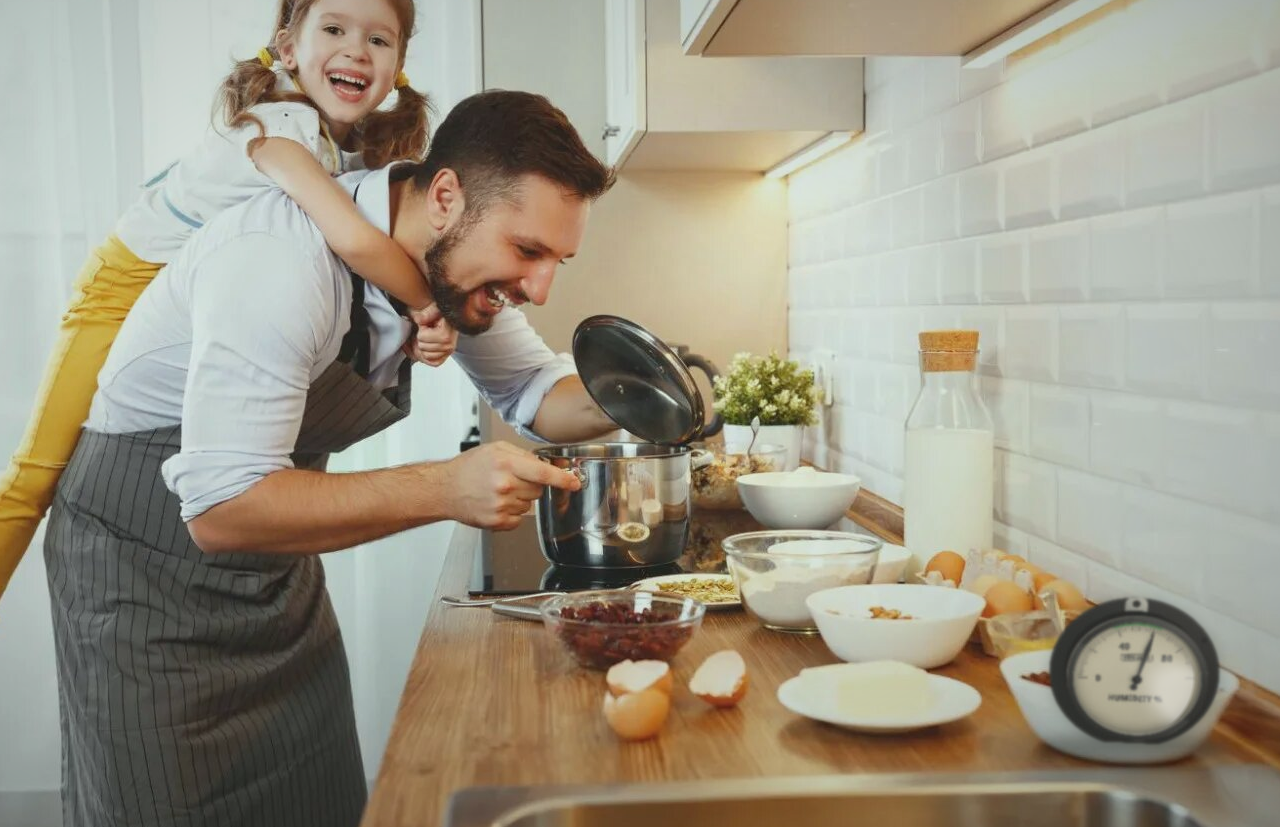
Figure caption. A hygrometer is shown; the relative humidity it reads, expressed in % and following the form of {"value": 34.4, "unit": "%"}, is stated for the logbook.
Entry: {"value": 60, "unit": "%"}
